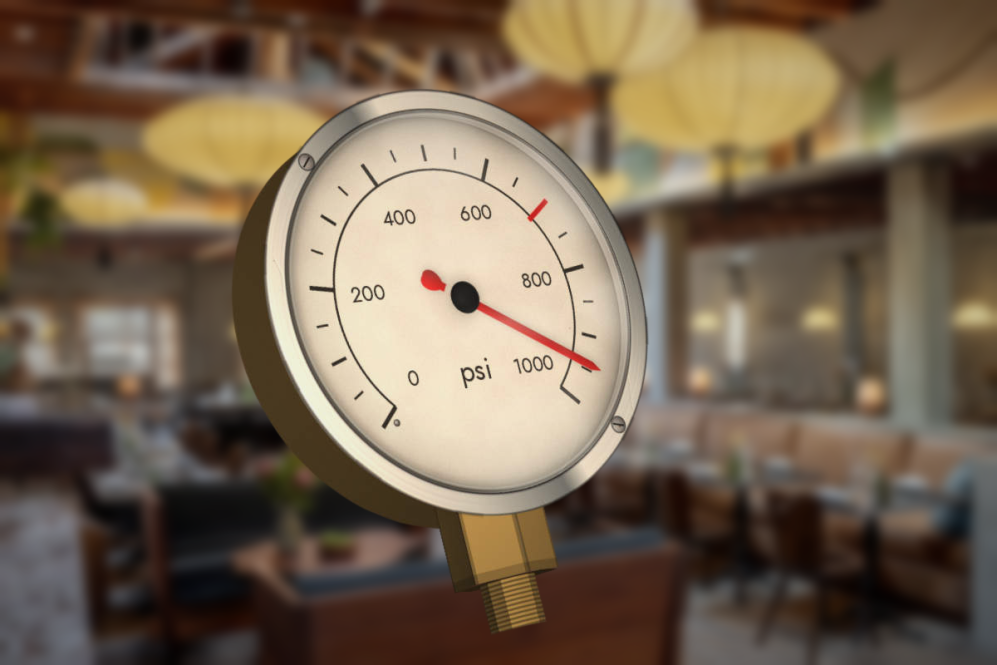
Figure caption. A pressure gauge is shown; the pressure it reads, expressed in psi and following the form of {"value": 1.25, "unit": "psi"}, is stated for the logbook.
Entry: {"value": 950, "unit": "psi"}
